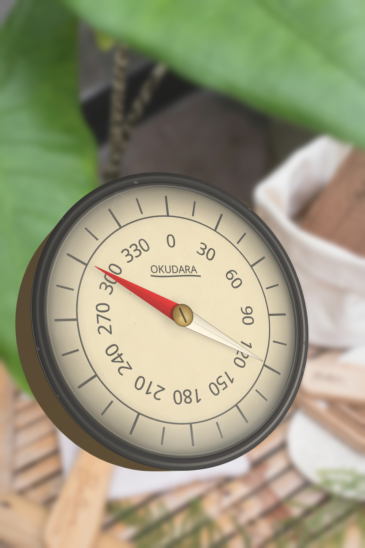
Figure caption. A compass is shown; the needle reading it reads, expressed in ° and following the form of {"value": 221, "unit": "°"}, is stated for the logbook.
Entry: {"value": 300, "unit": "°"}
